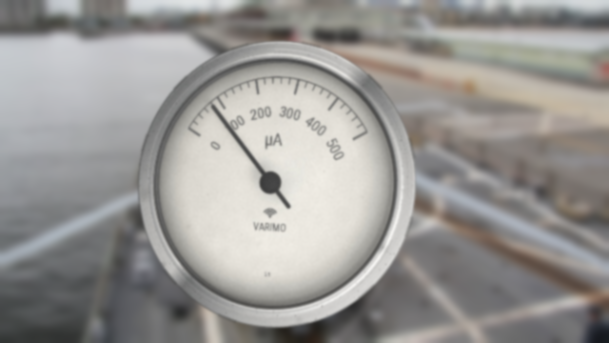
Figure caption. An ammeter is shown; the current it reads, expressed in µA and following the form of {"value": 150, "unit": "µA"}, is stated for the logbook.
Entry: {"value": 80, "unit": "µA"}
